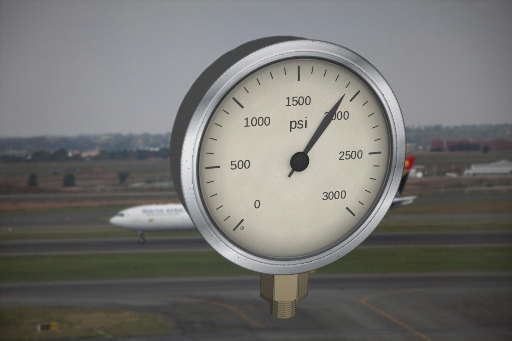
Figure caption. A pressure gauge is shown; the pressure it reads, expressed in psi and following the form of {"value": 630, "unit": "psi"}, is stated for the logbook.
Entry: {"value": 1900, "unit": "psi"}
